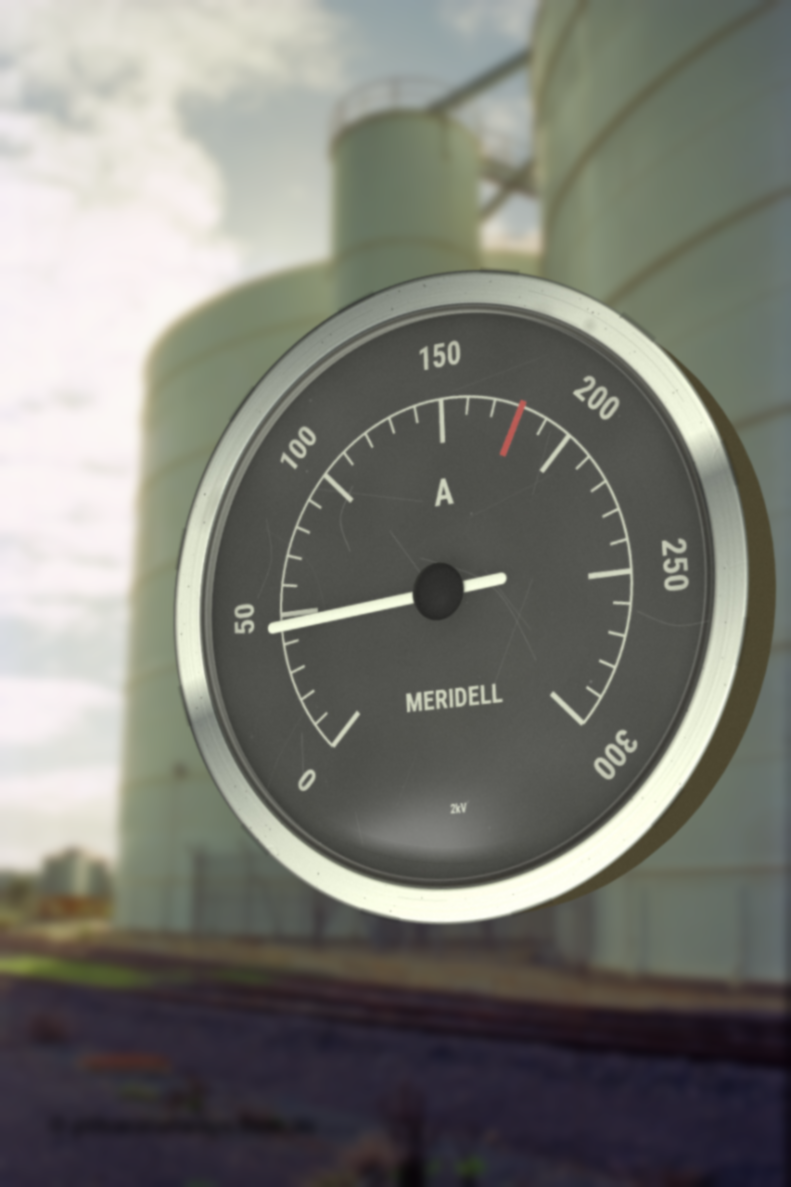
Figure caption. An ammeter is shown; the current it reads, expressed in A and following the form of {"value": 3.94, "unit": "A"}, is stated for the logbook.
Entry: {"value": 45, "unit": "A"}
